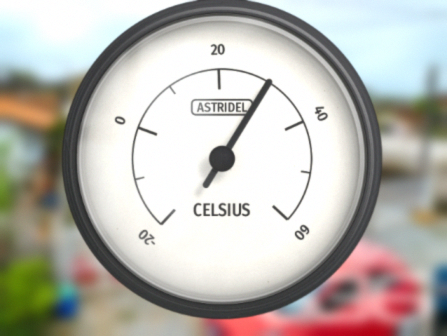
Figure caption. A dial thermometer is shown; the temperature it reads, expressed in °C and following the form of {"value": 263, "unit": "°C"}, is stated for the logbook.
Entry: {"value": 30, "unit": "°C"}
